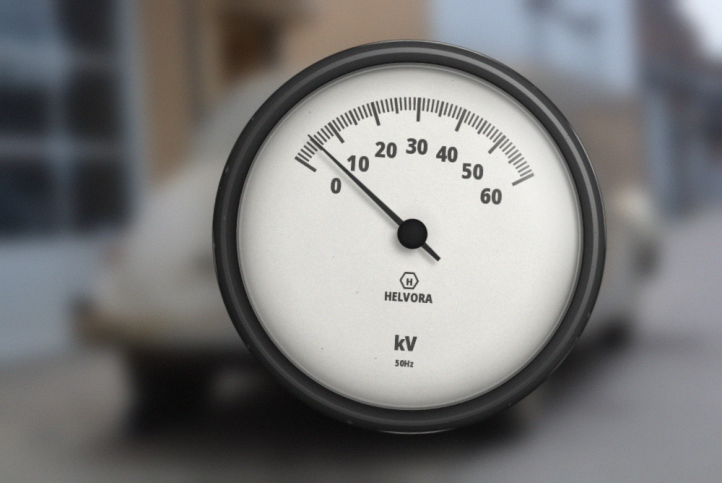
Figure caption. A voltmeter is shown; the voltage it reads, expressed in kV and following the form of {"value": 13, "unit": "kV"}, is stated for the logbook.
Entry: {"value": 5, "unit": "kV"}
